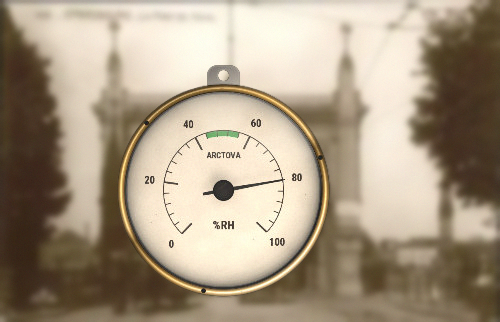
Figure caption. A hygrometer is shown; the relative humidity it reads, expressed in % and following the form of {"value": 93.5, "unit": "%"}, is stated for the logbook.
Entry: {"value": 80, "unit": "%"}
